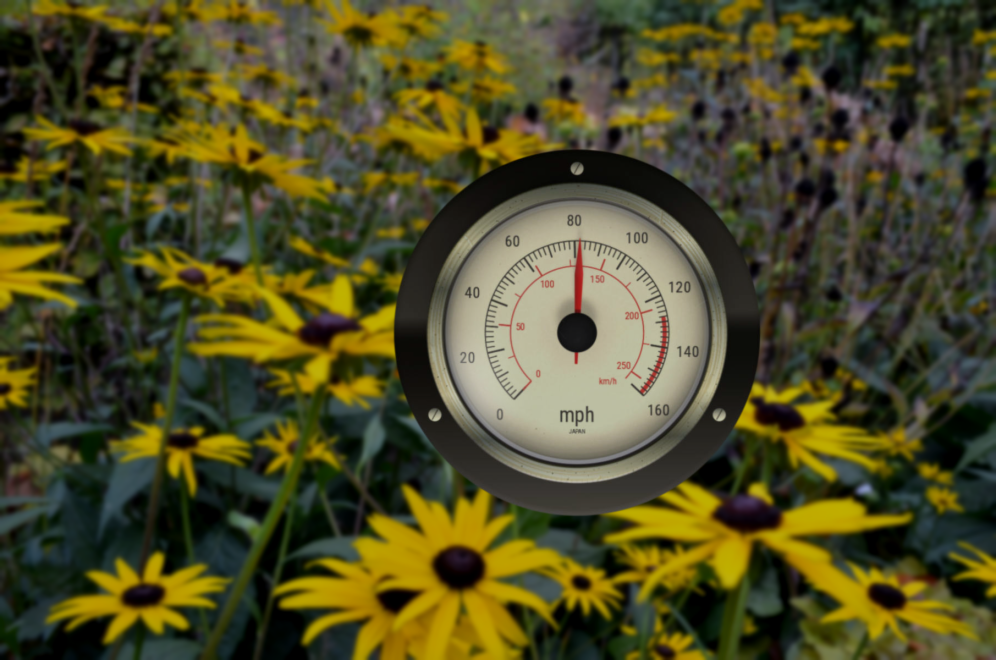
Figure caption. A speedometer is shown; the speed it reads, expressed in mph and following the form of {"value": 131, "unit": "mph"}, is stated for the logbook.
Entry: {"value": 82, "unit": "mph"}
